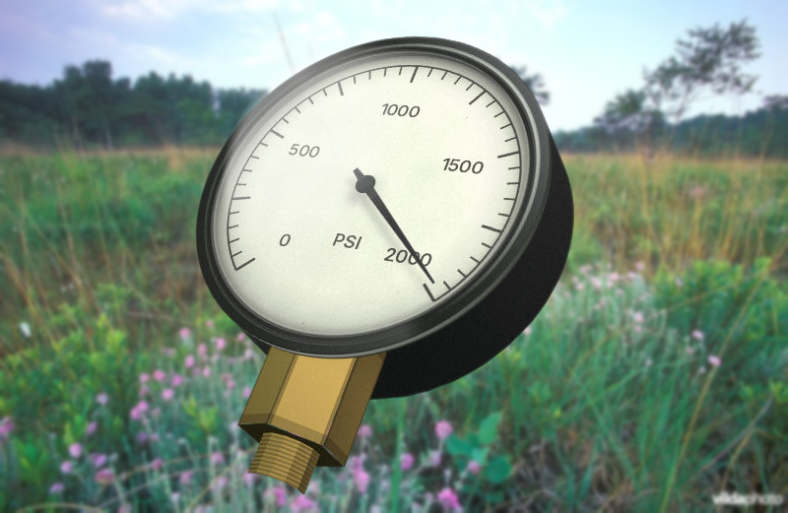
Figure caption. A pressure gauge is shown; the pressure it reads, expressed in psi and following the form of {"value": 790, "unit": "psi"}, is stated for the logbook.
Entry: {"value": 1975, "unit": "psi"}
